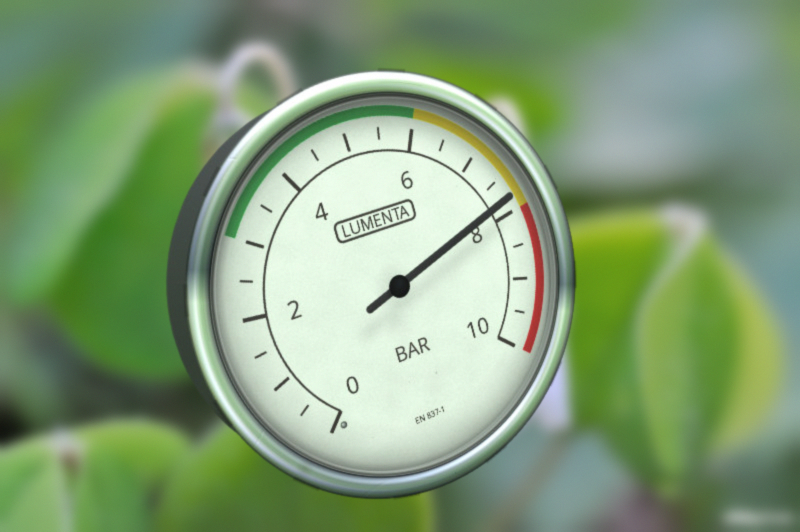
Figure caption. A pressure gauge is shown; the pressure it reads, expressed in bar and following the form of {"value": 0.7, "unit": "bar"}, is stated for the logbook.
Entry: {"value": 7.75, "unit": "bar"}
